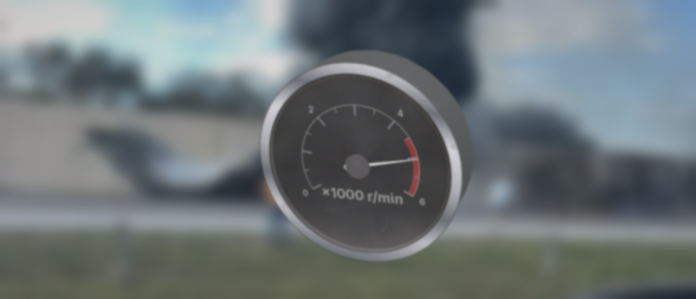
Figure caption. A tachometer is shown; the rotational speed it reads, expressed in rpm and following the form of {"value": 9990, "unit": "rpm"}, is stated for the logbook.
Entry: {"value": 5000, "unit": "rpm"}
